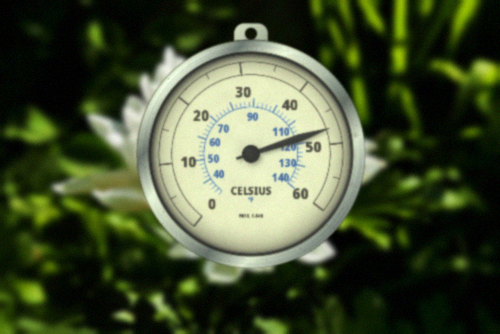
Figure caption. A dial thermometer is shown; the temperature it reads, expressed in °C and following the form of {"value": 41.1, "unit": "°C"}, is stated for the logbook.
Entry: {"value": 47.5, "unit": "°C"}
